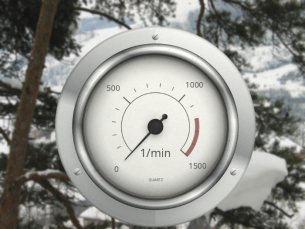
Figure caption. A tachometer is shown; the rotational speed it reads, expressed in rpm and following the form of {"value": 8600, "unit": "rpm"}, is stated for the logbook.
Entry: {"value": 0, "unit": "rpm"}
